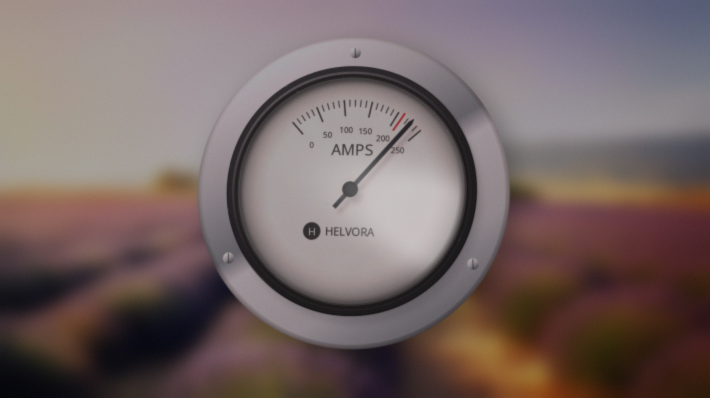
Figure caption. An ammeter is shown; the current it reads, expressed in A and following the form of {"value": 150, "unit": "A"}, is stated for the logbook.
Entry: {"value": 230, "unit": "A"}
